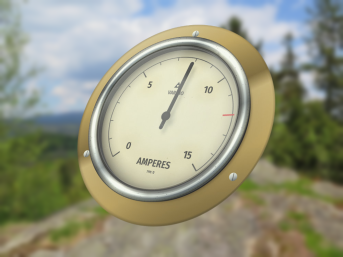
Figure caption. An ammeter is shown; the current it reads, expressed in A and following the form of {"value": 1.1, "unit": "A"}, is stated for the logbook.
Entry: {"value": 8, "unit": "A"}
